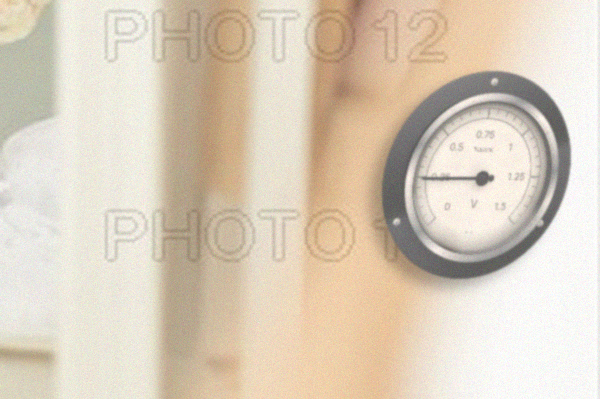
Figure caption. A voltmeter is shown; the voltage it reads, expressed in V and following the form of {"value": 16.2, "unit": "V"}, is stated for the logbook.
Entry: {"value": 0.25, "unit": "V"}
